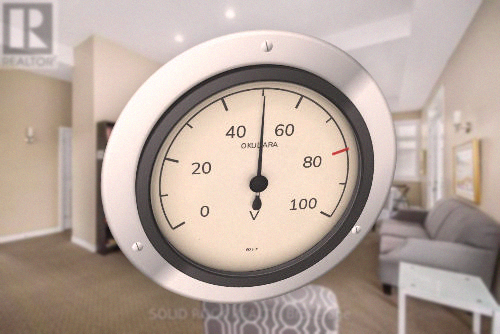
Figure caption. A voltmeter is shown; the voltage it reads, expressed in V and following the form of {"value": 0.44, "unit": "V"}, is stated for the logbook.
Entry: {"value": 50, "unit": "V"}
